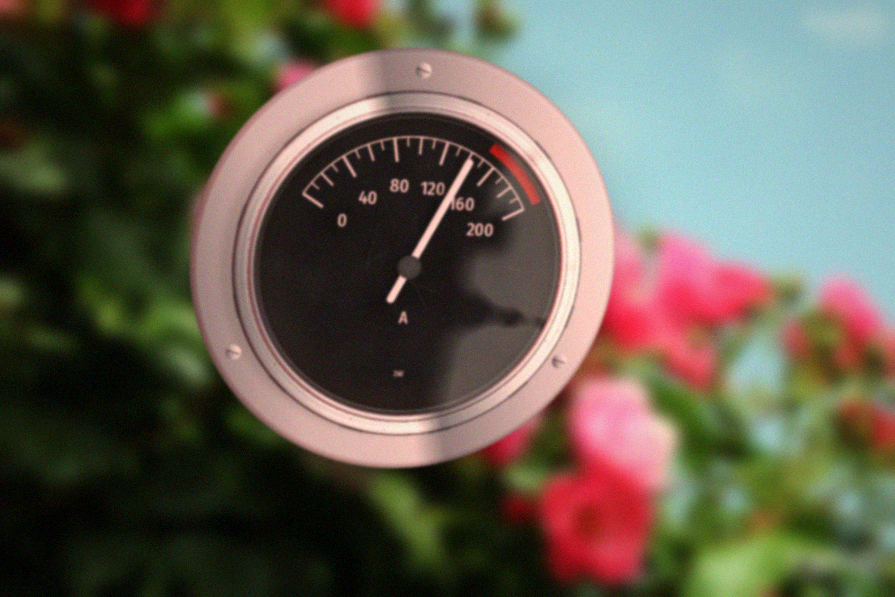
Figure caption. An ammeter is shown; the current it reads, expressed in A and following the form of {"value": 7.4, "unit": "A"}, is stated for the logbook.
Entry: {"value": 140, "unit": "A"}
